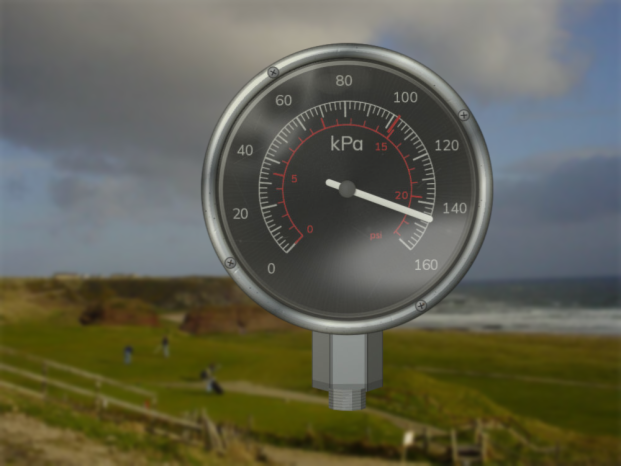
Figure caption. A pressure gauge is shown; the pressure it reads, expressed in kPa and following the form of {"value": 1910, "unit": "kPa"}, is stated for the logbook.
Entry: {"value": 146, "unit": "kPa"}
